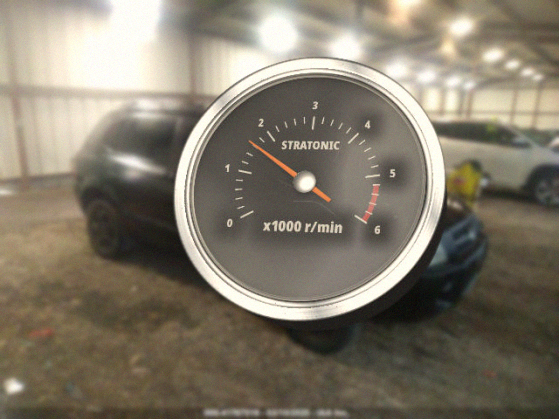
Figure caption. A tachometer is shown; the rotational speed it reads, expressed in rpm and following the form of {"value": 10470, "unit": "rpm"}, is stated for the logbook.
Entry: {"value": 1600, "unit": "rpm"}
